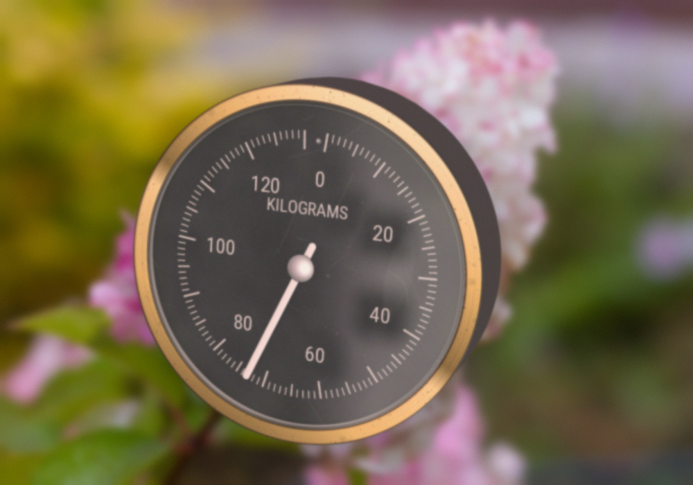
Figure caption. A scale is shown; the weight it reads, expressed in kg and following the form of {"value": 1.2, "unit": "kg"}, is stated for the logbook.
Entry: {"value": 73, "unit": "kg"}
